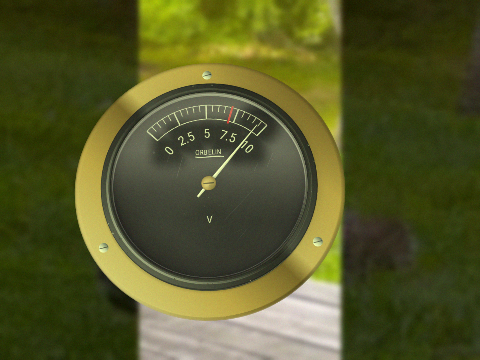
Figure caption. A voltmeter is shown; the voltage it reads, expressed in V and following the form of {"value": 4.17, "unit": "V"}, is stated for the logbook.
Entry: {"value": 9.5, "unit": "V"}
